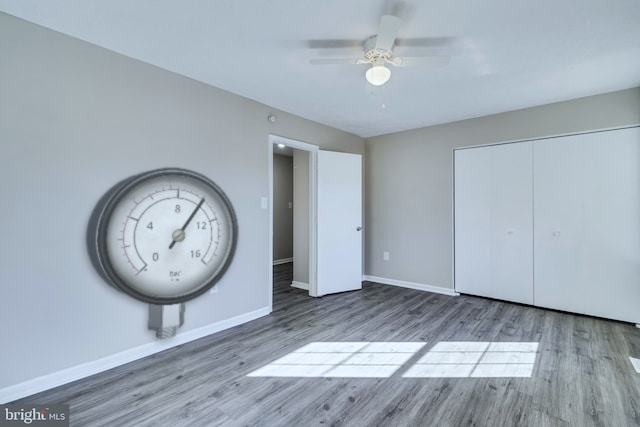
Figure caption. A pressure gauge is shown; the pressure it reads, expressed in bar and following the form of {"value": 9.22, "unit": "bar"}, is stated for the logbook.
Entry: {"value": 10, "unit": "bar"}
